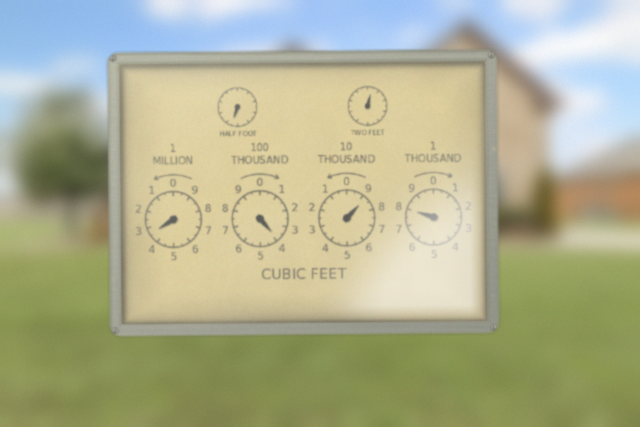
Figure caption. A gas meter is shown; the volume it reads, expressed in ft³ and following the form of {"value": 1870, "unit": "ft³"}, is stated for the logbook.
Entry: {"value": 338800, "unit": "ft³"}
